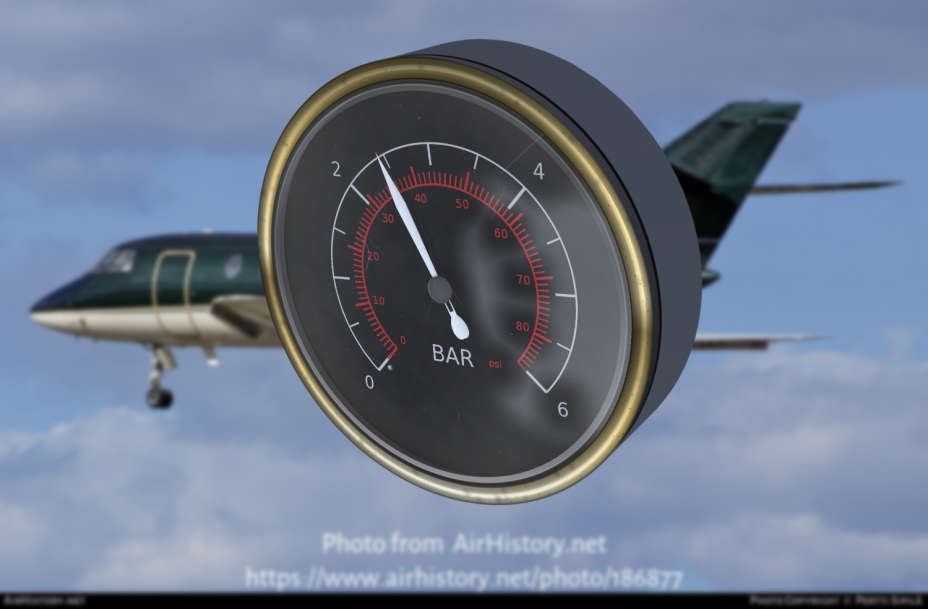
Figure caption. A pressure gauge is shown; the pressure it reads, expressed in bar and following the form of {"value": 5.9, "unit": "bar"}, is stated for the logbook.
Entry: {"value": 2.5, "unit": "bar"}
